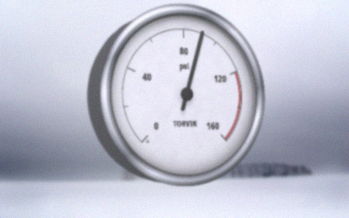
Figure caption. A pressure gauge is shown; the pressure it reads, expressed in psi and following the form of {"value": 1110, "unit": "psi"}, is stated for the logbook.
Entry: {"value": 90, "unit": "psi"}
